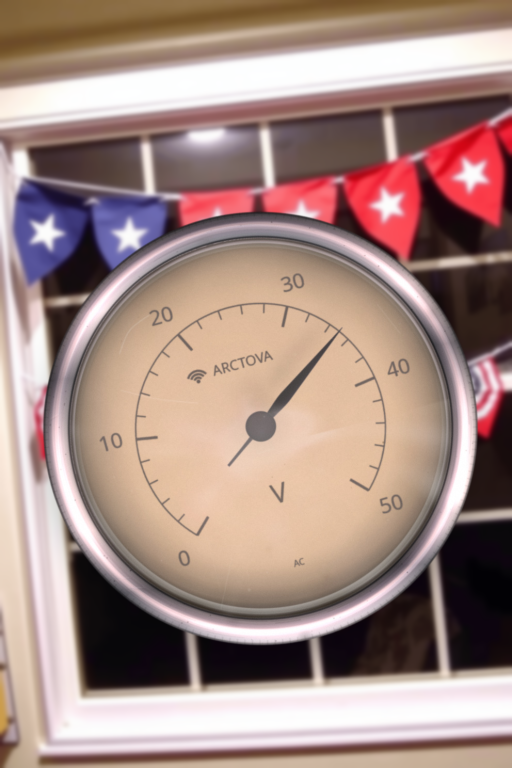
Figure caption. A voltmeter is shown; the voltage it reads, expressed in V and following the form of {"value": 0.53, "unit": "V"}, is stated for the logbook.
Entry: {"value": 35, "unit": "V"}
